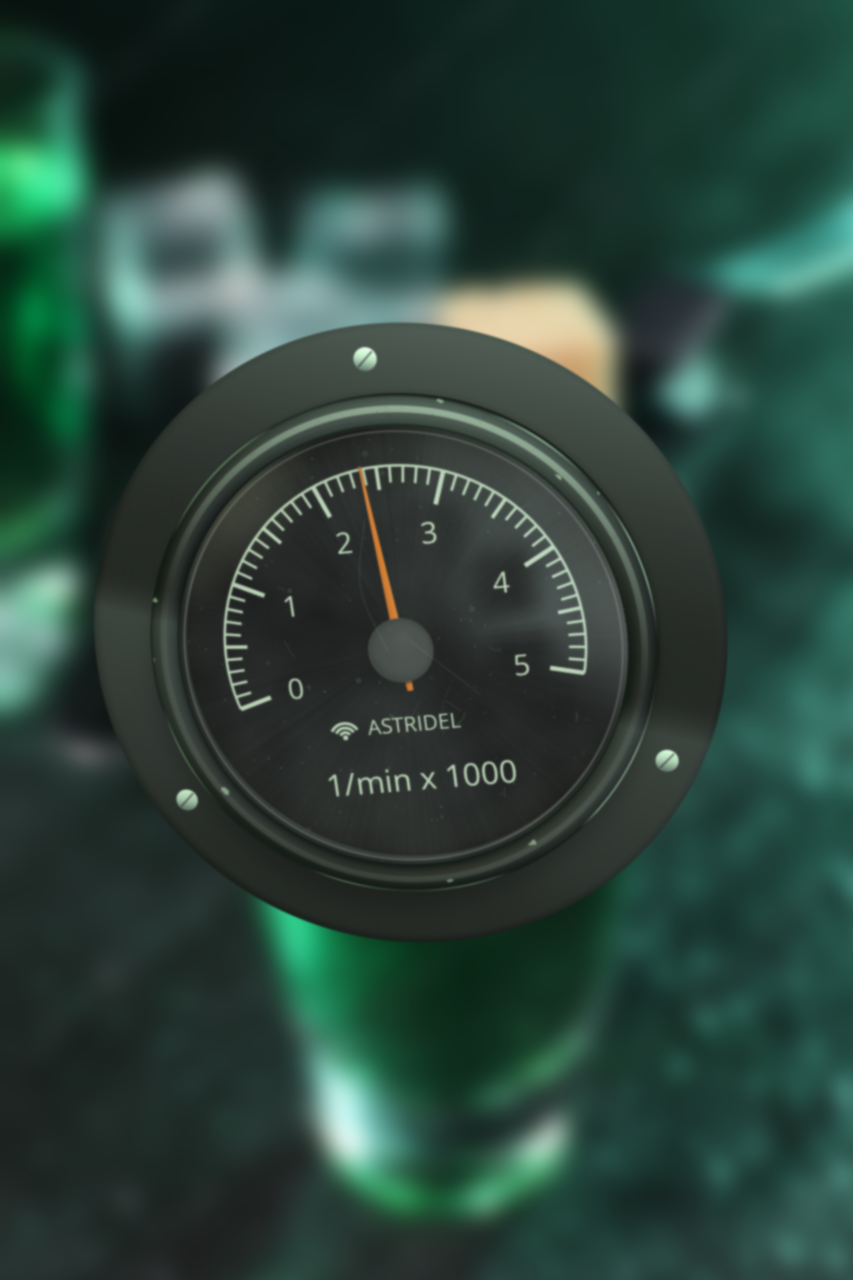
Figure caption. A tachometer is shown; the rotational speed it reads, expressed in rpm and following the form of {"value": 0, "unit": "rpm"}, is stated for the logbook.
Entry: {"value": 2400, "unit": "rpm"}
